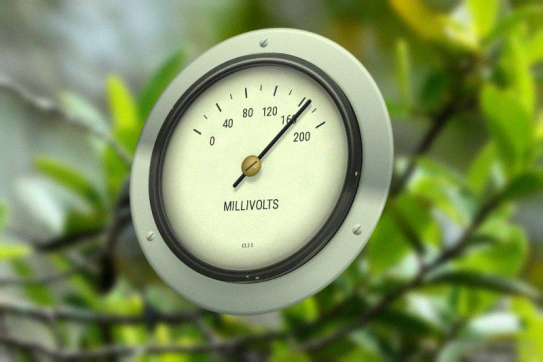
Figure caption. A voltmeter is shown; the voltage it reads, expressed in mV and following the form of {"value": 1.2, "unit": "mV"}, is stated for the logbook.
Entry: {"value": 170, "unit": "mV"}
